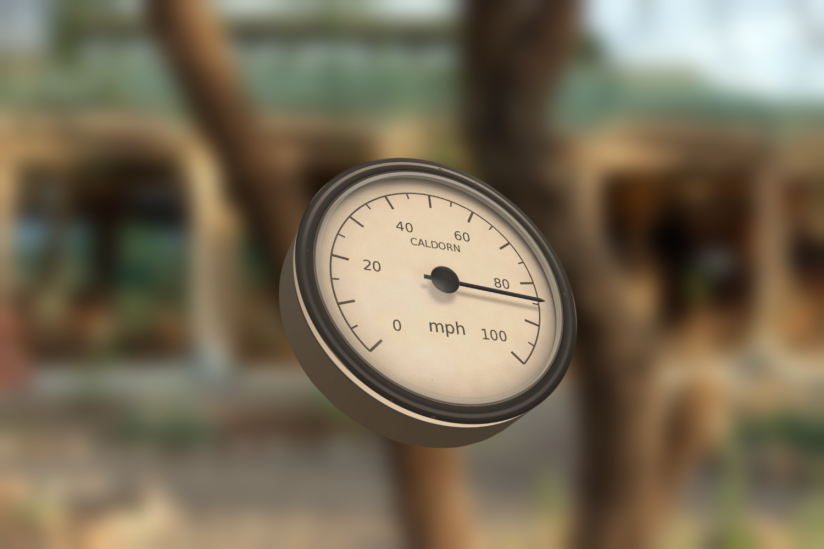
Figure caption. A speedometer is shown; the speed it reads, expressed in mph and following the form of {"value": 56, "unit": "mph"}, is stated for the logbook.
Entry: {"value": 85, "unit": "mph"}
